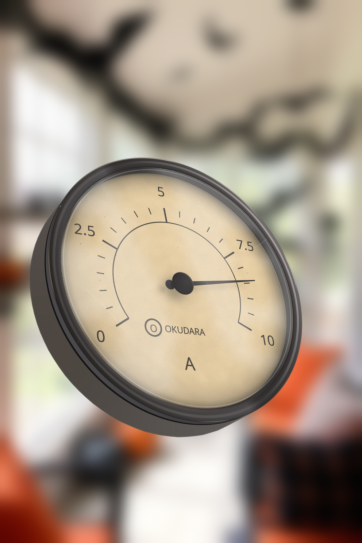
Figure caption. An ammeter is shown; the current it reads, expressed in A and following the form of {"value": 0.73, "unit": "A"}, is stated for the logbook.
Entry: {"value": 8.5, "unit": "A"}
